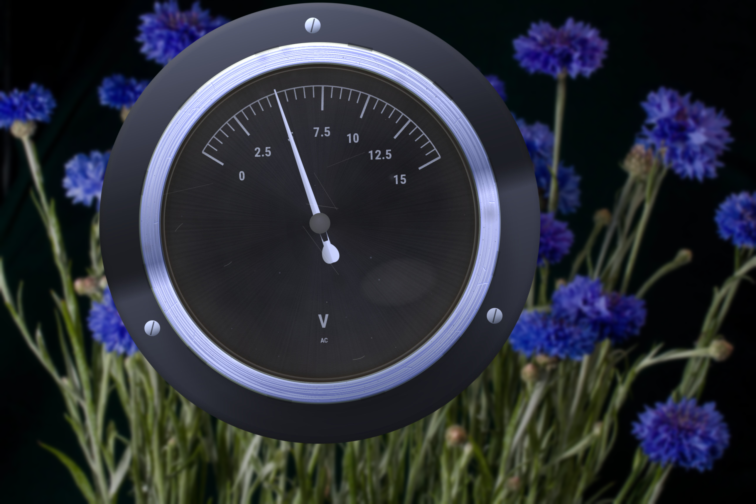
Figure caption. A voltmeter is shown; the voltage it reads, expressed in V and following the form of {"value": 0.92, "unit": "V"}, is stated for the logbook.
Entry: {"value": 5, "unit": "V"}
